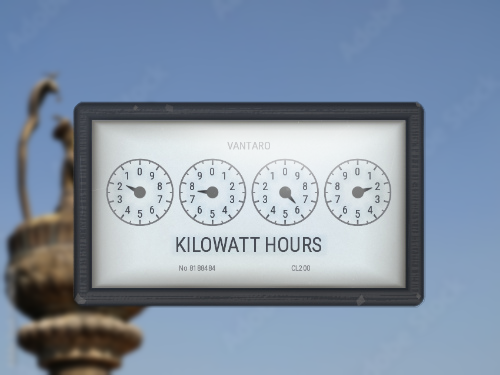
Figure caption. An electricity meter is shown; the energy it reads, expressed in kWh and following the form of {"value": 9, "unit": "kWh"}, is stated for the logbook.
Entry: {"value": 1762, "unit": "kWh"}
